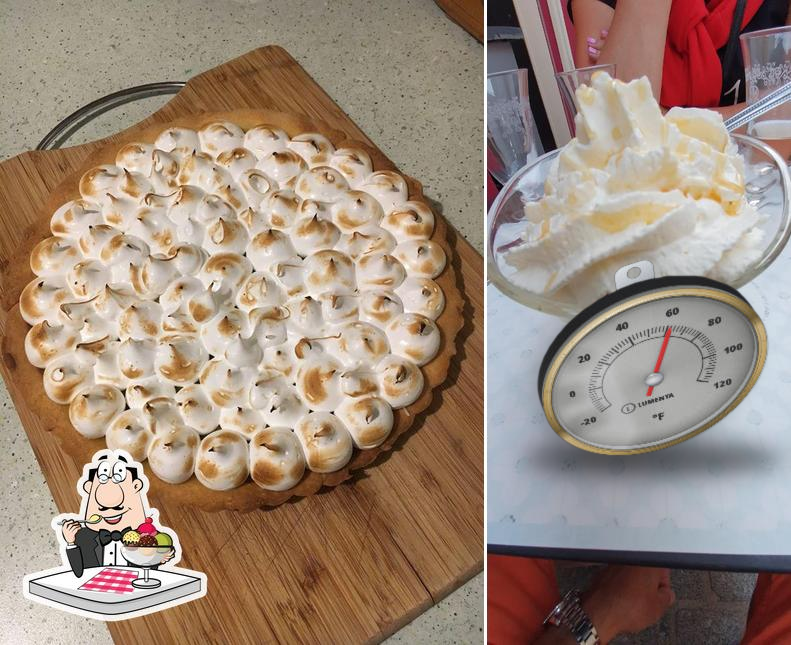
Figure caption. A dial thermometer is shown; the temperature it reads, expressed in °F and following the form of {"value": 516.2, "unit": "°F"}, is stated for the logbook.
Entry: {"value": 60, "unit": "°F"}
